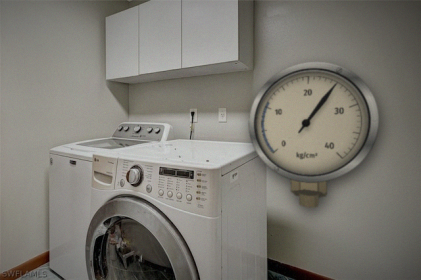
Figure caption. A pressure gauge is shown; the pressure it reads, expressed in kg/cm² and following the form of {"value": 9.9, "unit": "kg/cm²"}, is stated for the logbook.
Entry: {"value": 25, "unit": "kg/cm²"}
